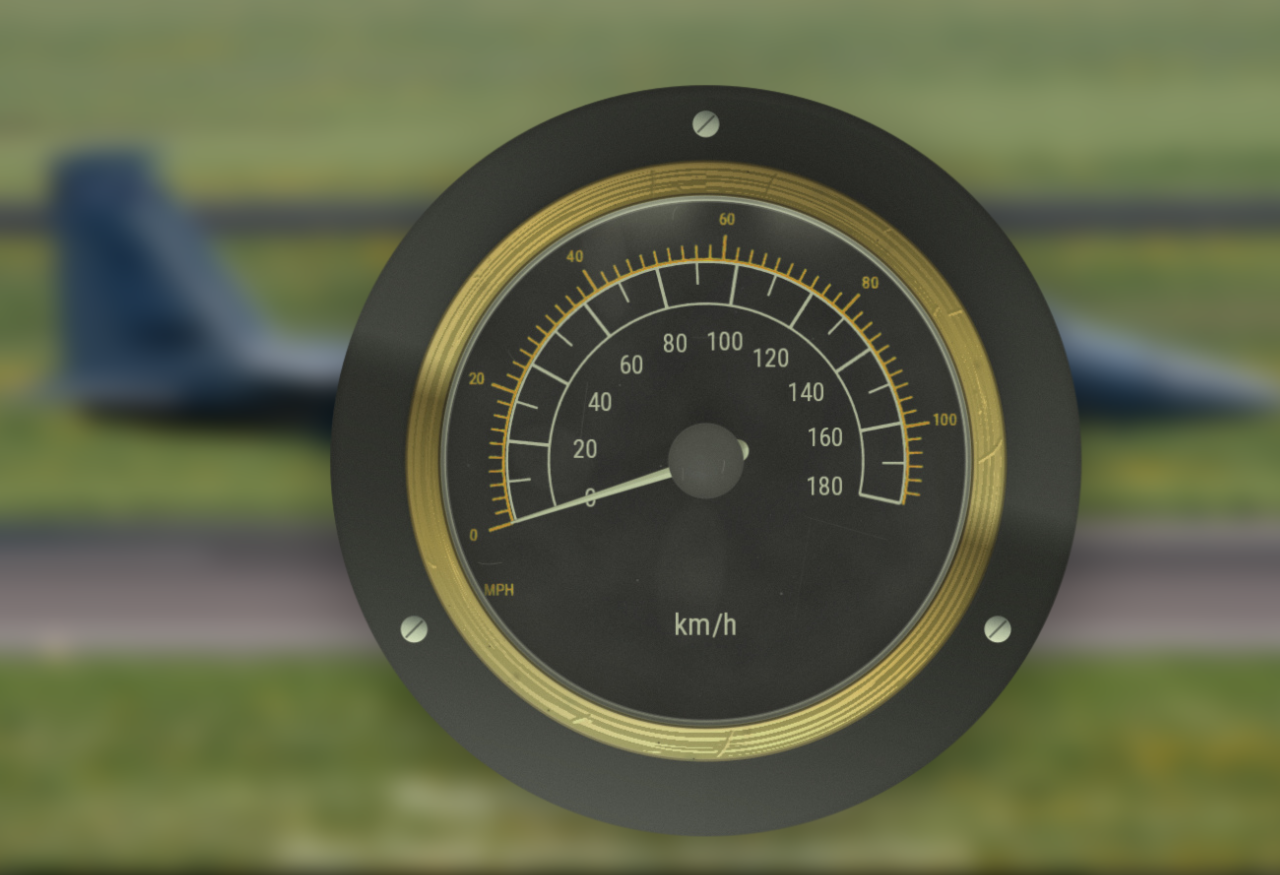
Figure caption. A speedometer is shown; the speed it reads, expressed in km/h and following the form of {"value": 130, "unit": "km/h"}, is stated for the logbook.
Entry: {"value": 0, "unit": "km/h"}
